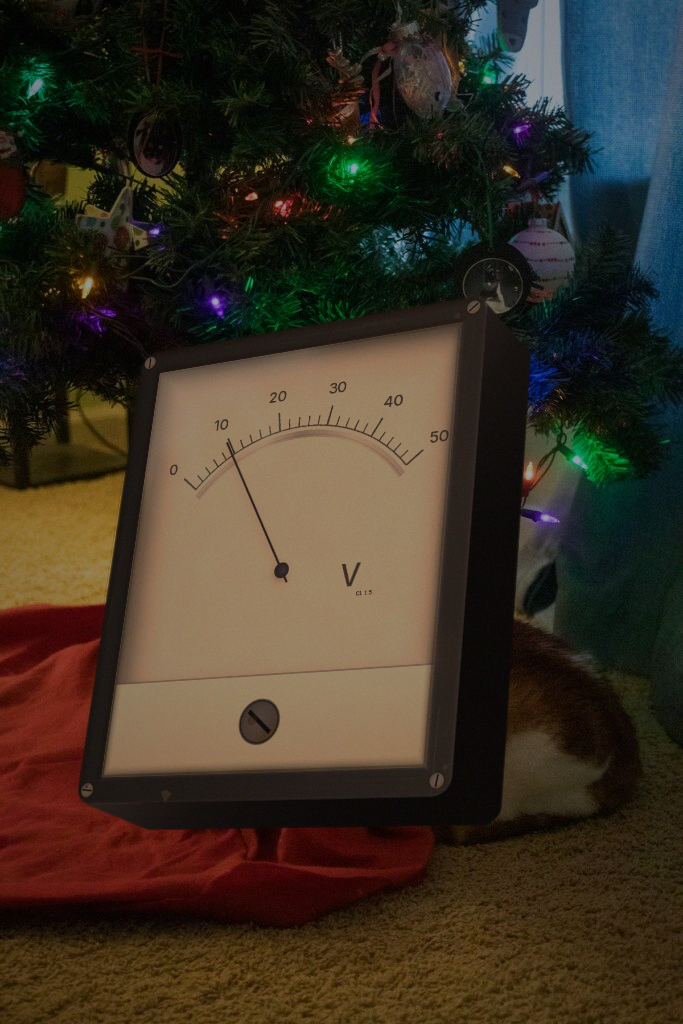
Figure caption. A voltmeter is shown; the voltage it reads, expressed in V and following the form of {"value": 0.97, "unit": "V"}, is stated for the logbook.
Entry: {"value": 10, "unit": "V"}
